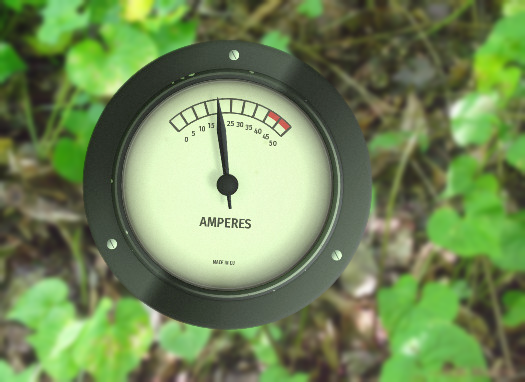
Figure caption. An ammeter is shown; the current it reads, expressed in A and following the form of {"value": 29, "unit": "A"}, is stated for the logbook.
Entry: {"value": 20, "unit": "A"}
